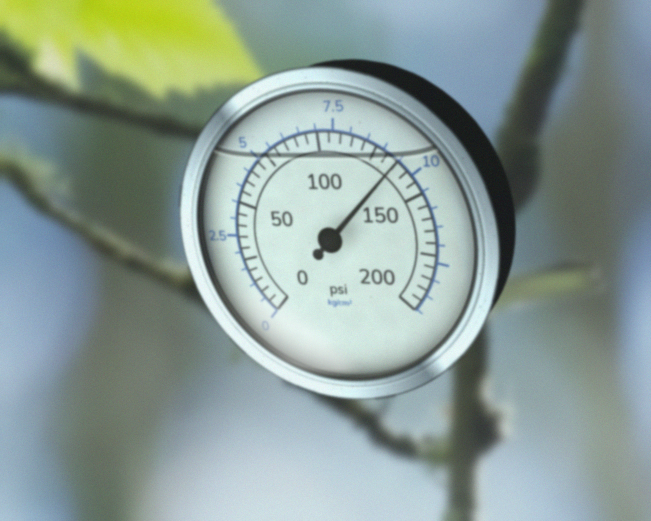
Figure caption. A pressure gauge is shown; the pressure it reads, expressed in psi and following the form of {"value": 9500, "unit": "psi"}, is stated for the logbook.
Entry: {"value": 135, "unit": "psi"}
